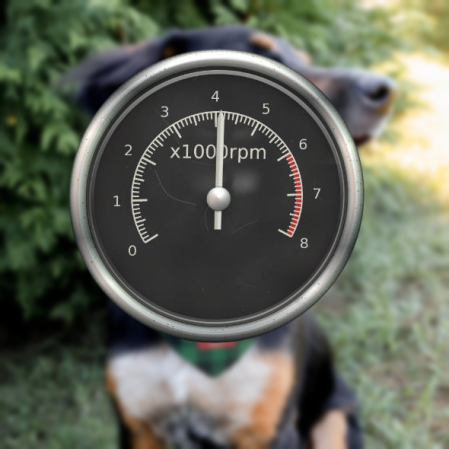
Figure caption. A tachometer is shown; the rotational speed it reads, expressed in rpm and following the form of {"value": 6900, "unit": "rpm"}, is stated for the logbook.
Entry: {"value": 4100, "unit": "rpm"}
